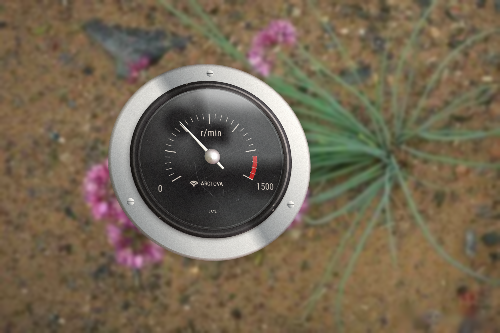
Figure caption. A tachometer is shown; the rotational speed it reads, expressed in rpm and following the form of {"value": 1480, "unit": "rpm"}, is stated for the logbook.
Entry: {"value": 500, "unit": "rpm"}
